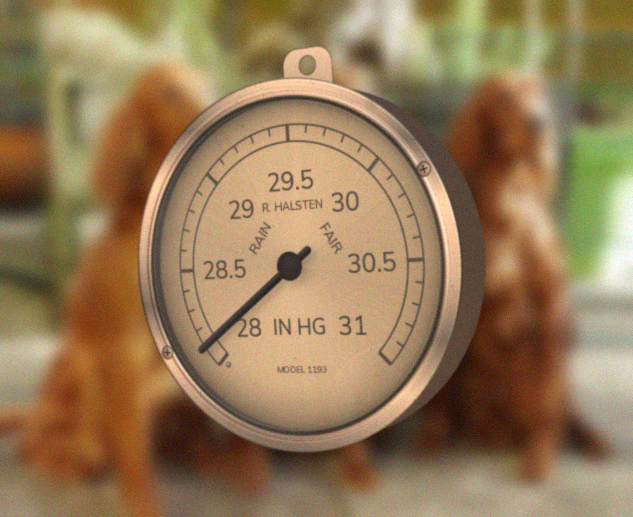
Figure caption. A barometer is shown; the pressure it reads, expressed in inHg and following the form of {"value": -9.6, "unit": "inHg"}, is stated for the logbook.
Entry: {"value": 28.1, "unit": "inHg"}
